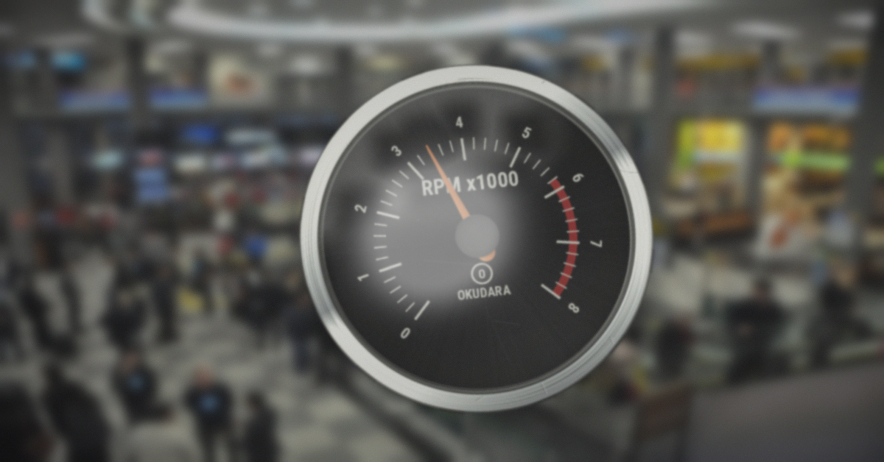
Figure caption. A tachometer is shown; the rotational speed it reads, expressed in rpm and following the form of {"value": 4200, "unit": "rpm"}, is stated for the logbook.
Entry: {"value": 3400, "unit": "rpm"}
